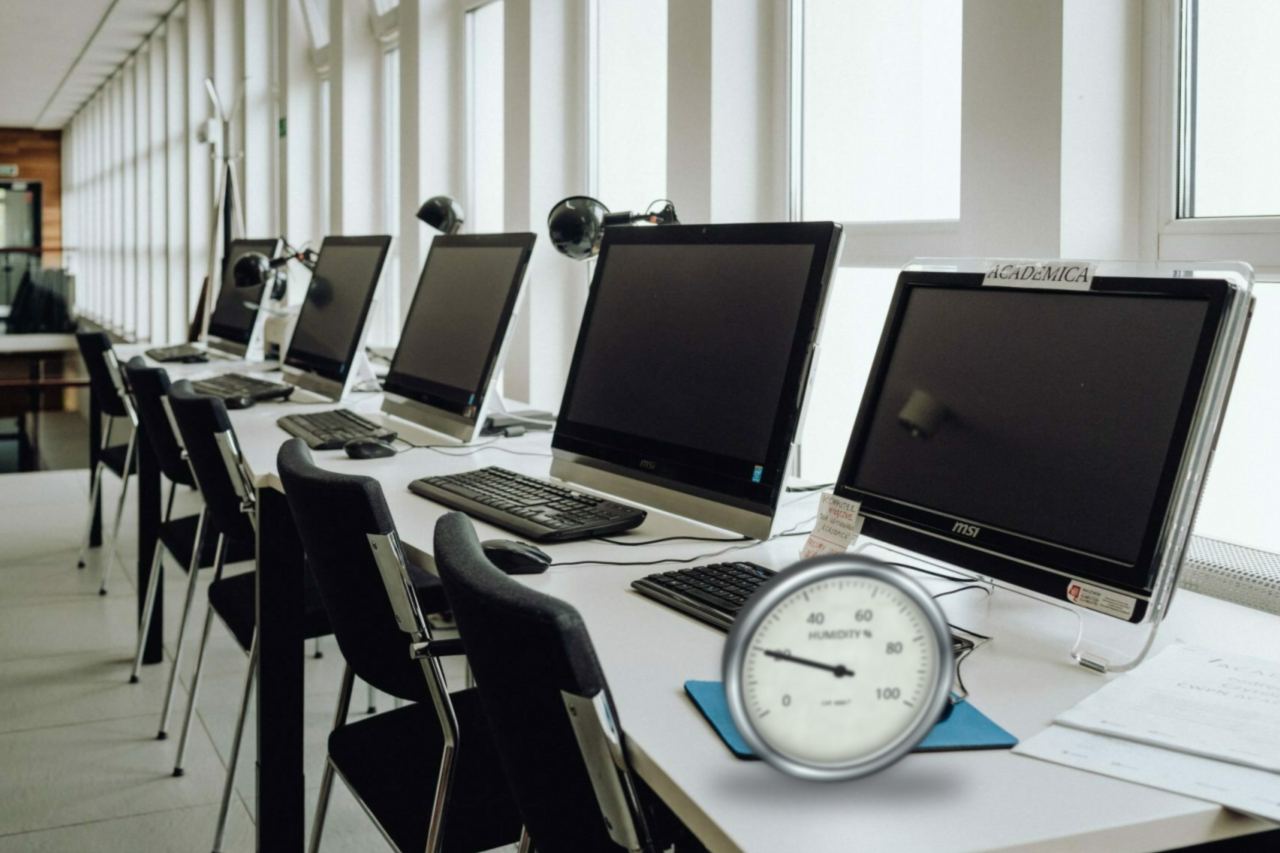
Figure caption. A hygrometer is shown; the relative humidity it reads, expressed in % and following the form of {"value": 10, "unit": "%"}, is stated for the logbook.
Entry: {"value": 20, "unit": "%"}
